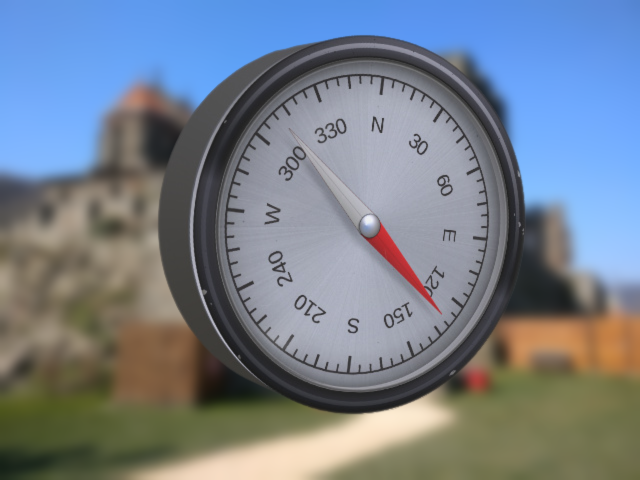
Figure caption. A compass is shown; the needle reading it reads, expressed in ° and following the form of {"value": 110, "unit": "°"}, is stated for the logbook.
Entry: {"value": 130, "unit": "°"}
